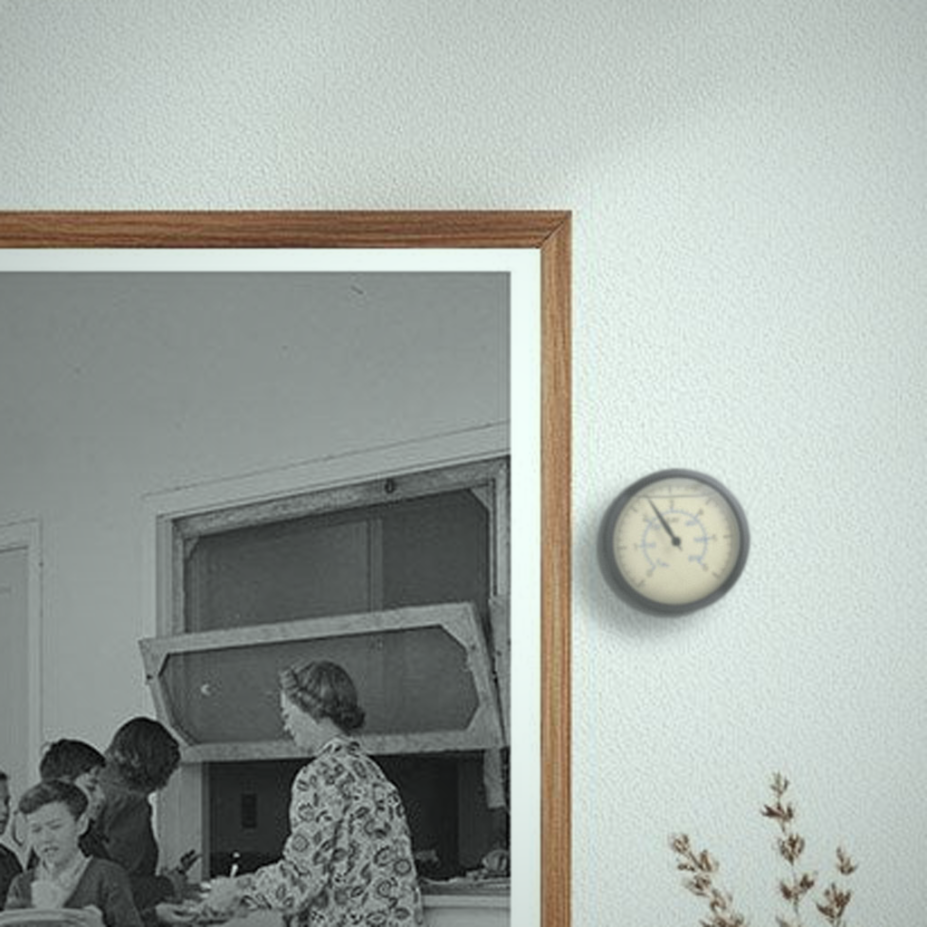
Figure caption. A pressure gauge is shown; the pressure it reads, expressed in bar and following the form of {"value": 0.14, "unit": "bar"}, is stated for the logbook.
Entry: {"value": 2.4, "unit": "bar"}
